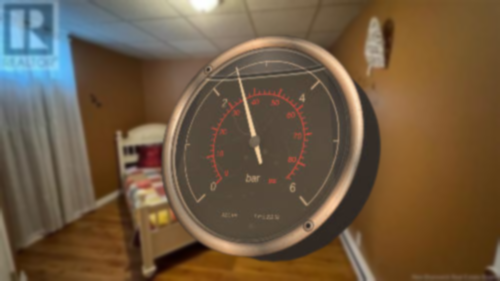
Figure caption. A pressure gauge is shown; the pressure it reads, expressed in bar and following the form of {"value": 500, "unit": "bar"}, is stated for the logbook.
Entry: {"value": 2.5, "unit": "bar"}
